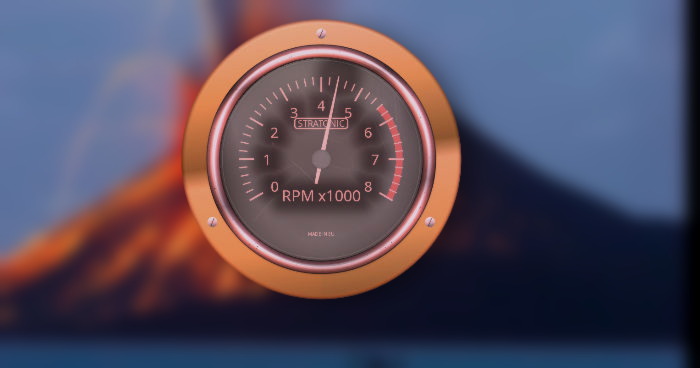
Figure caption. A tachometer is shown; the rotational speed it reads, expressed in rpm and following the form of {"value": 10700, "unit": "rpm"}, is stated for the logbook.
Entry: {"value": 4400, "unit": "rpm"}
